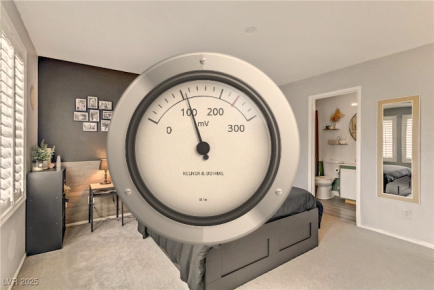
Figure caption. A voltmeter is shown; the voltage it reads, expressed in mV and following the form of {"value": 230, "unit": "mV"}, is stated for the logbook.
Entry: {"value": 110, "unit": "mV"}
